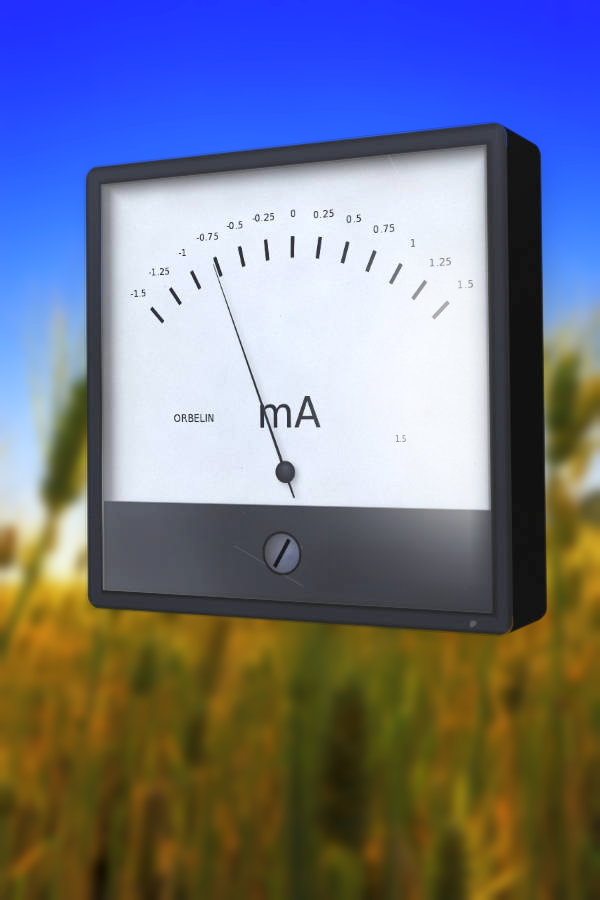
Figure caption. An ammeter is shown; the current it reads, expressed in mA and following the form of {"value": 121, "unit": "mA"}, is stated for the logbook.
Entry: {"value": -0.75, "unit": "mA"}
